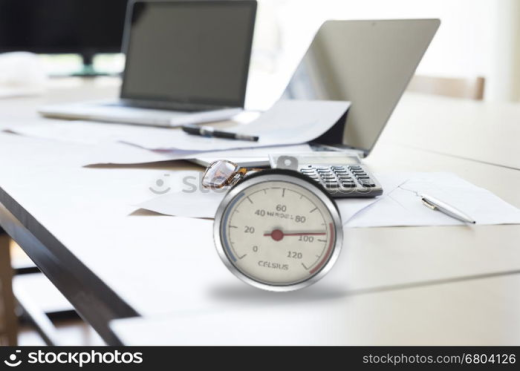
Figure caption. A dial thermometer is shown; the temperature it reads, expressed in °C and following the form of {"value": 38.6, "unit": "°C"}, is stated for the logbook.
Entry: {"value": 95, "unit": "°C"}
